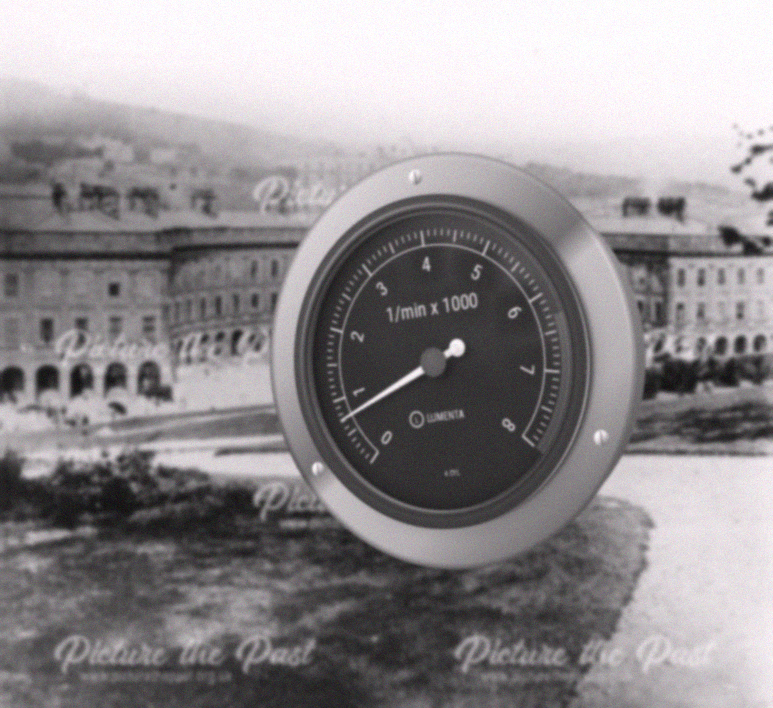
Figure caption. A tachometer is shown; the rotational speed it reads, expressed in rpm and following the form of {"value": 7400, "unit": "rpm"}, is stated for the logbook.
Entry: {"value": 700, "unit": "rpm"}
